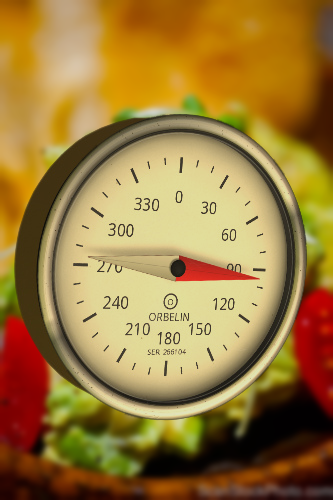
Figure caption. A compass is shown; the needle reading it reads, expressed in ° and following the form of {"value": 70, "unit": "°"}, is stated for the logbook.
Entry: {"value": 95, "unit": "°"}
